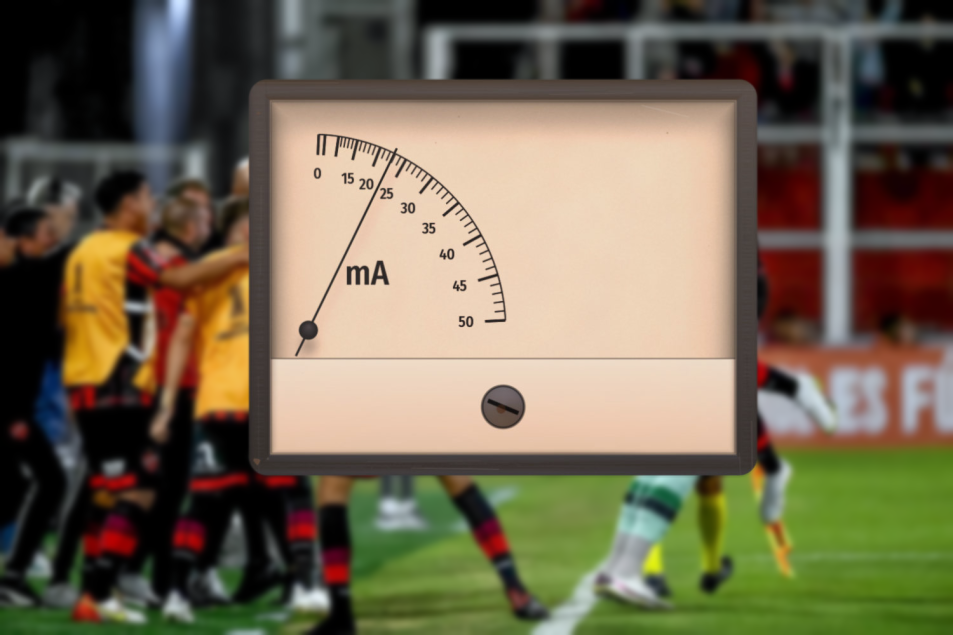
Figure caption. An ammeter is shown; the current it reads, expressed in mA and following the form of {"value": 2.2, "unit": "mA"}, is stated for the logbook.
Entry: {"value": 23, "unit": "mA"}
